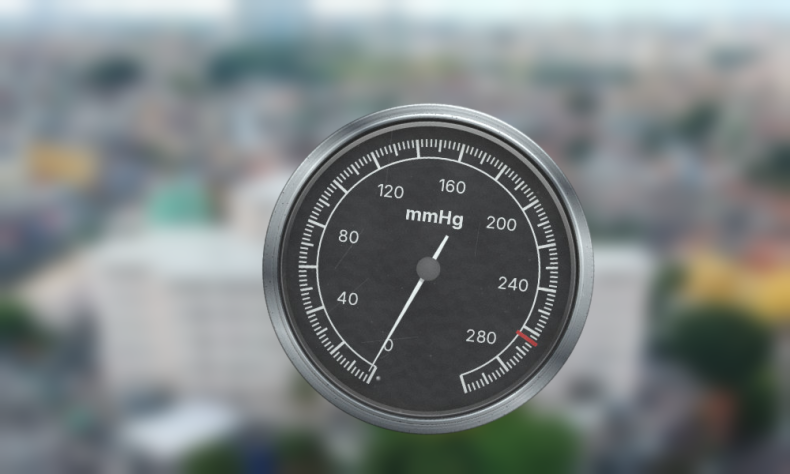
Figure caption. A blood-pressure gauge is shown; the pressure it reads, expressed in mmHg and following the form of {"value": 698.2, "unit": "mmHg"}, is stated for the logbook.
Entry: {"value": 2, "unit": "mmHg"}
